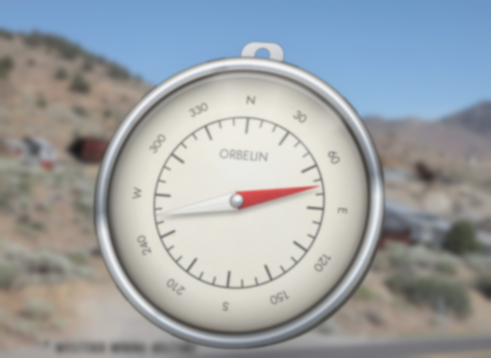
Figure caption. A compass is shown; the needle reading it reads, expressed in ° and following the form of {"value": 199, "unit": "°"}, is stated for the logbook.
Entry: {"value": 75, "unit": "°"}
